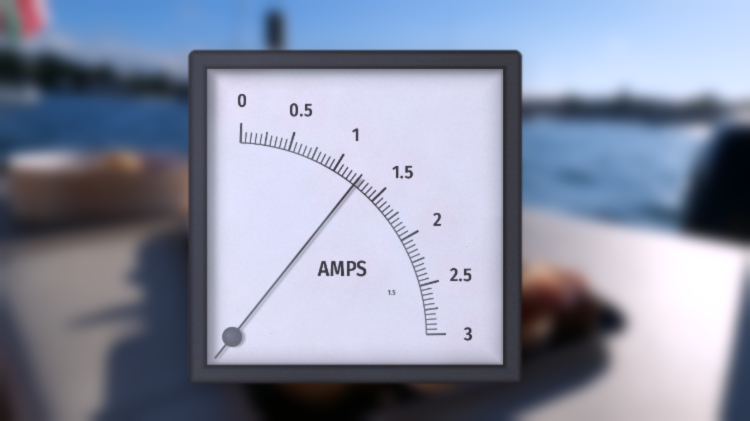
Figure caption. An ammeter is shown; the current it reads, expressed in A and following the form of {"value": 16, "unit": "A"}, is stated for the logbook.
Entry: {"value": 1.25, "unit": "A"}
